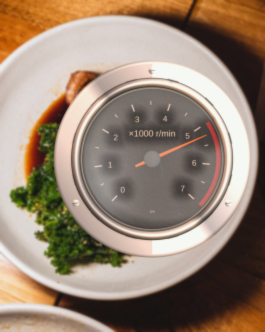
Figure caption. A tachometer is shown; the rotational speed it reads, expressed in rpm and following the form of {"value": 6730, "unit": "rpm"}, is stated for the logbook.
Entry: {"value": 5250, "unit": "rpm"}
